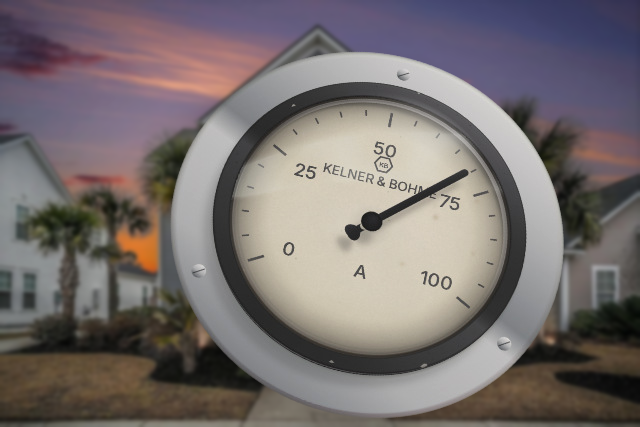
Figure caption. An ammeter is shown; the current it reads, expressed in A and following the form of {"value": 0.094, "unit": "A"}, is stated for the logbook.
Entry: {"value": 70, "unit": "A"}
